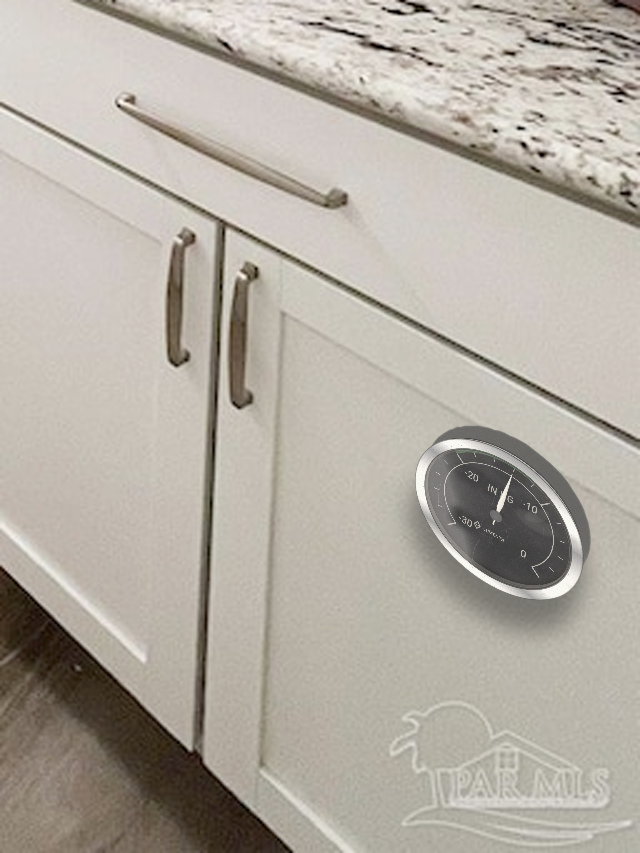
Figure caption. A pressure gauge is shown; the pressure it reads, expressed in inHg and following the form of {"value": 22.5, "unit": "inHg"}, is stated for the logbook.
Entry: {"value": -14, "unit": "inHg"}
